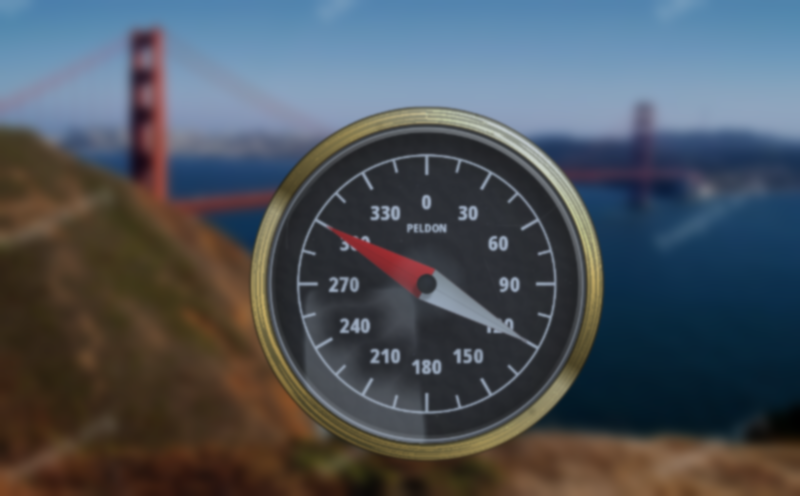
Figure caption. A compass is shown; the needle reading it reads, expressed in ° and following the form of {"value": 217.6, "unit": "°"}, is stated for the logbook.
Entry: {"value": 300, "unit": "°"}
